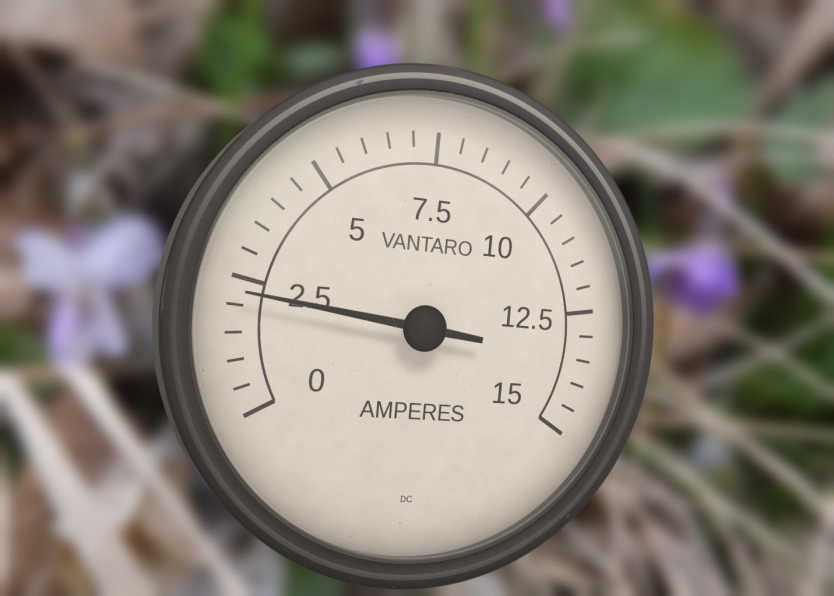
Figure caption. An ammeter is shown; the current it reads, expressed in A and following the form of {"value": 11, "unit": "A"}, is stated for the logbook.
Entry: {"value": 2.25, "unit": "A"}
